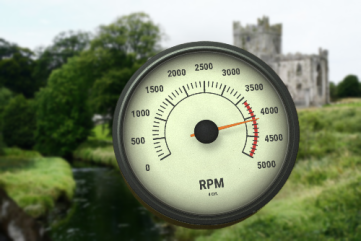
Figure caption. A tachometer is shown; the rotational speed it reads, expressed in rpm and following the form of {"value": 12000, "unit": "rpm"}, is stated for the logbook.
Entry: {"value": 4100, "unit": "rpm"}
